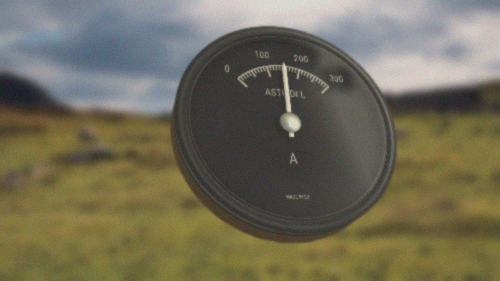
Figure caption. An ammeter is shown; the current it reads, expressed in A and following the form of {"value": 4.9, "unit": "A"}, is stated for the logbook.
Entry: {"value": 150, "unit": "A"}
